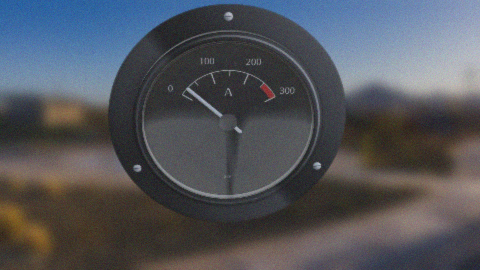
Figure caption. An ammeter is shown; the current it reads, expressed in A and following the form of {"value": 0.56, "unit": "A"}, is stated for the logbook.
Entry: {"value": 25, "unit": "A"}
